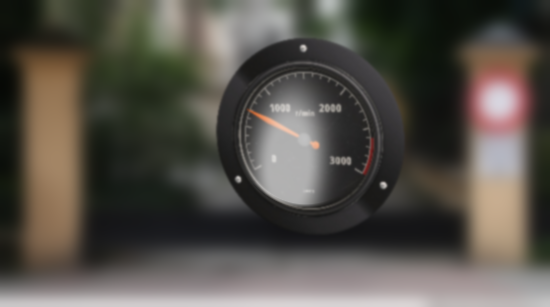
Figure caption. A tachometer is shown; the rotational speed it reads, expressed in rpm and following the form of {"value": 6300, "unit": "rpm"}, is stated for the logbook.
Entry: {"value": 700, "unit": "rpm"}
